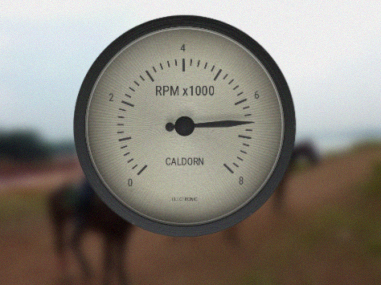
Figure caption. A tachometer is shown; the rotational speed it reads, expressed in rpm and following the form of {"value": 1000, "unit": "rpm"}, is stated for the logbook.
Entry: {"value": 6600, "unit": "rpm"}
